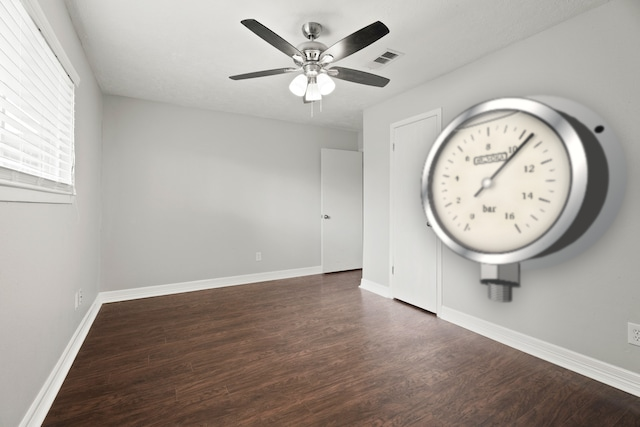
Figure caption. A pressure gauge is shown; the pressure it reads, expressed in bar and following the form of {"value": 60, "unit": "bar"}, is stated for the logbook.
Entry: {"value": 10.5, "unit": "bar"}
